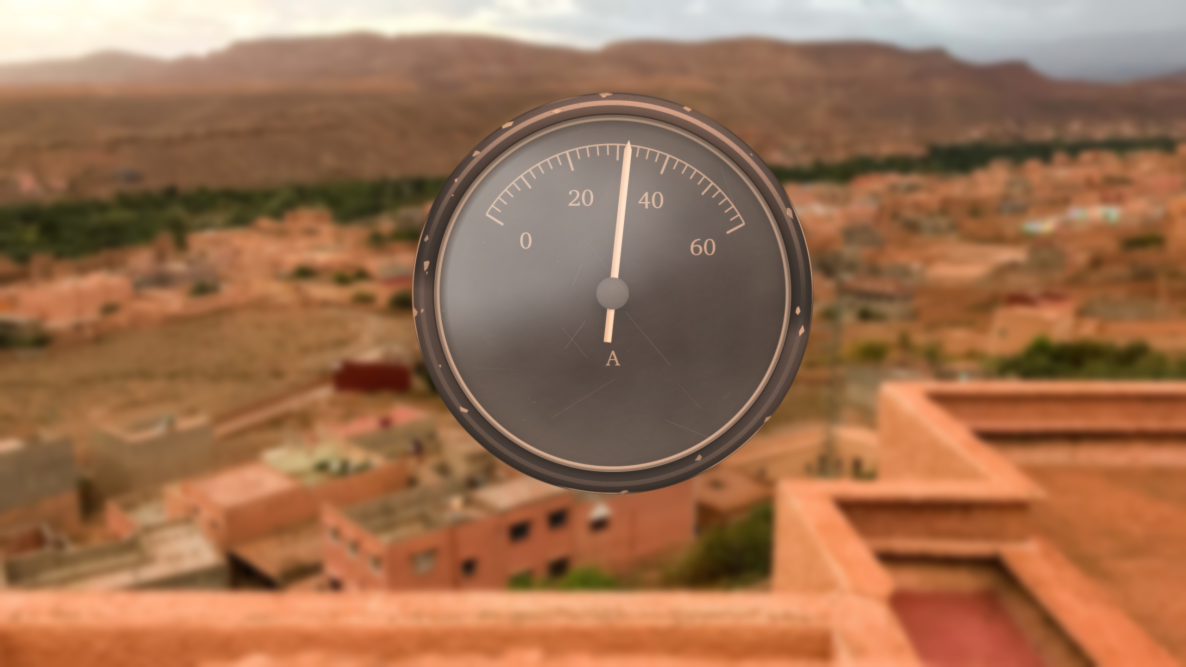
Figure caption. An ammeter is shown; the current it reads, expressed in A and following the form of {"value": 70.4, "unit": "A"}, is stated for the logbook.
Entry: {"value": 32, "unit": "A"}
